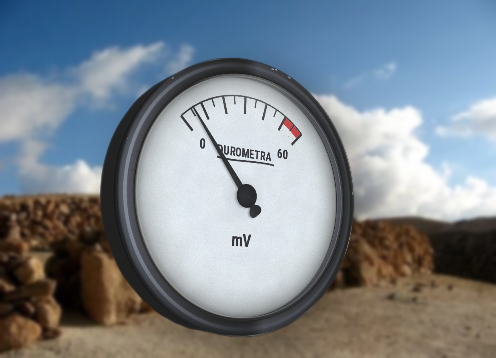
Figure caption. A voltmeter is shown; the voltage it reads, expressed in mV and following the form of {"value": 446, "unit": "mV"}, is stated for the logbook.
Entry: {"value": 5, "unit": "mV"}
